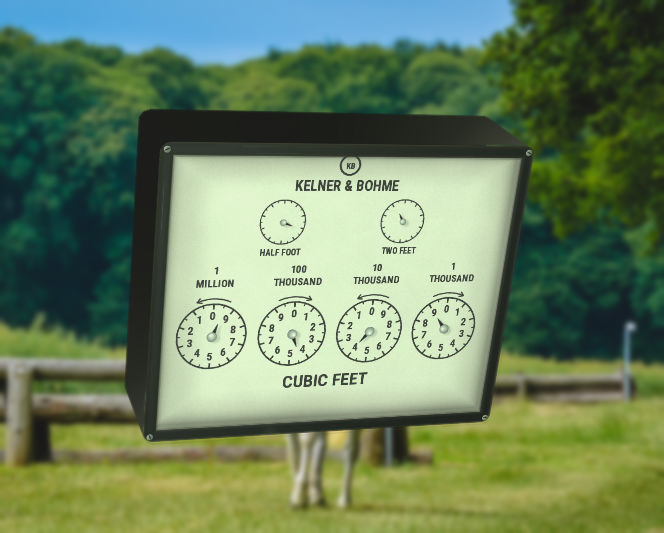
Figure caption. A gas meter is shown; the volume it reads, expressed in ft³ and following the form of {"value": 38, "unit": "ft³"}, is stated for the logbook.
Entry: {"value": 943900, "unit": "ft³"}
